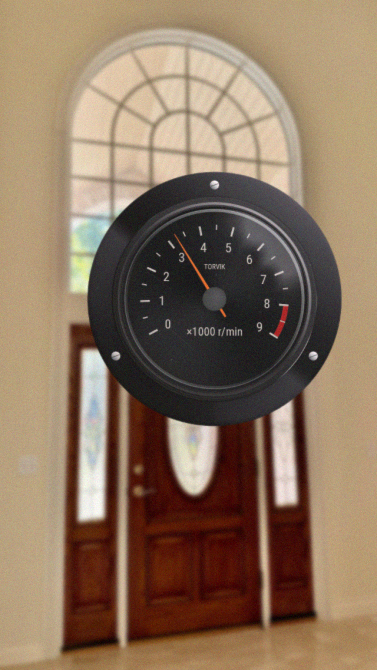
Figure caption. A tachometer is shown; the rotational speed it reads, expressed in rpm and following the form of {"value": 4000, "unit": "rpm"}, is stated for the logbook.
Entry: {"value": 3250, "unit": "rpm"}
